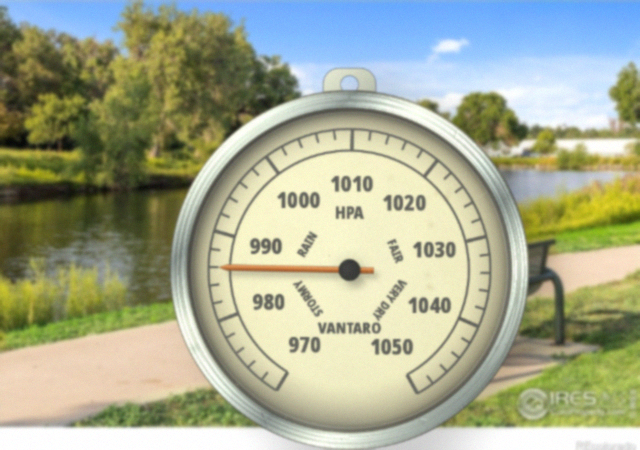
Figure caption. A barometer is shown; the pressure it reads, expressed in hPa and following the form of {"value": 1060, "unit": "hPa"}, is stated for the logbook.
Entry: {"value": 986, "unit": "hPa"}
